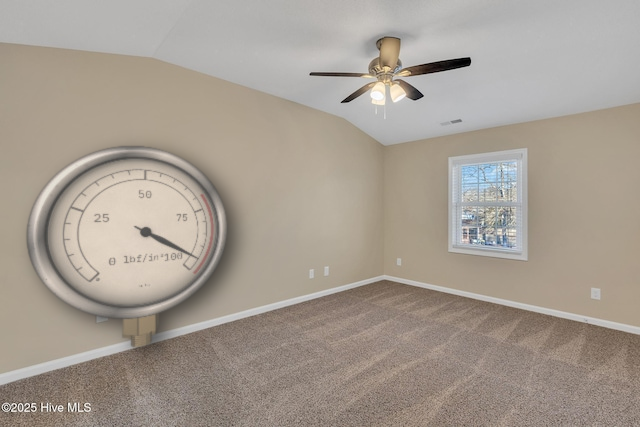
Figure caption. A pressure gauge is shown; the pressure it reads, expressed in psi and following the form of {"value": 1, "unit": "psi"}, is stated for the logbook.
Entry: {"value": 95, "unit": "psi"}
